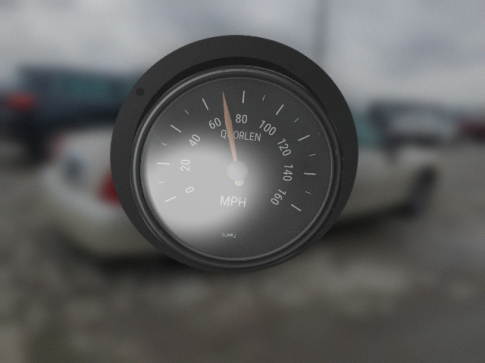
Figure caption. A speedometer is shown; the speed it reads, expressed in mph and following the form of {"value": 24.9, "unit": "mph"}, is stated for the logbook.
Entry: {"value": 70, "unit": "mph"}
